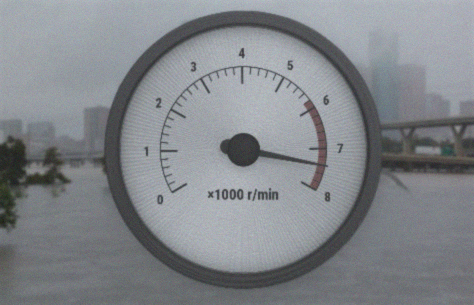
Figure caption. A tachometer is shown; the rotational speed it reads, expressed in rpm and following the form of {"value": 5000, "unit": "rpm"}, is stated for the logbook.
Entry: {"value": 7400, "unit": "rpm"}
